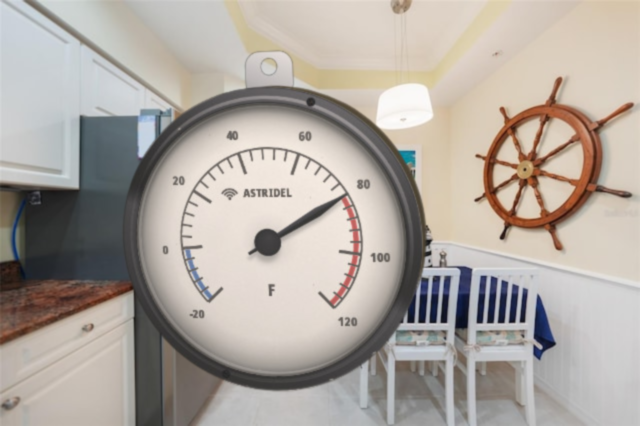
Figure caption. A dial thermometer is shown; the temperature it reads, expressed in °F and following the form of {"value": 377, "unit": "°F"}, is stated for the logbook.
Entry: {"value": 80, "unit": "°F"}
